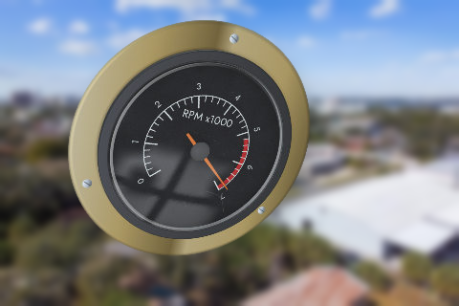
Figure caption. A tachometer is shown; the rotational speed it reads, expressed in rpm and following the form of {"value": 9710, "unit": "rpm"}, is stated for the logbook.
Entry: {"value": 6800, "unit": "rpm"}
